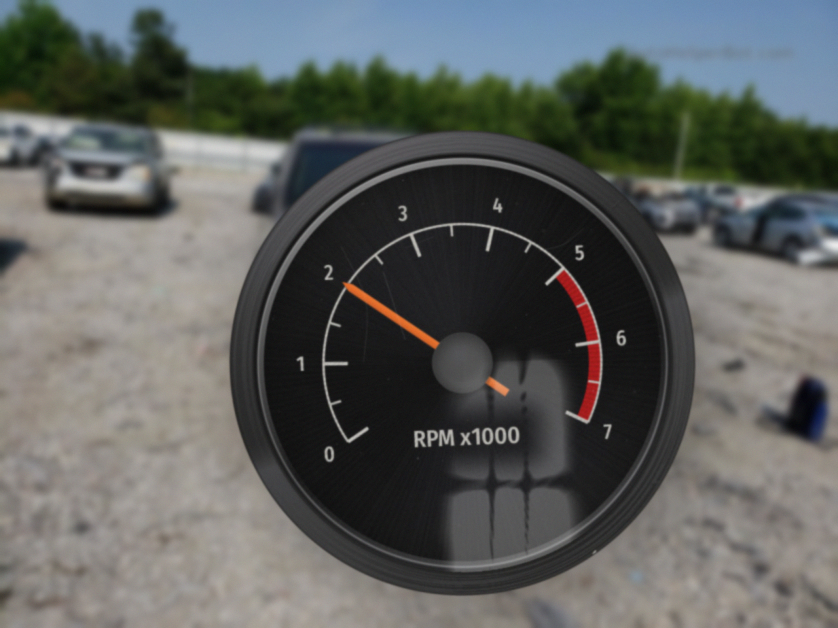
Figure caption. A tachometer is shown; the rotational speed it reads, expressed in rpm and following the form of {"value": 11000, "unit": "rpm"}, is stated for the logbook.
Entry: {"value": 2000, "unit": "rpm"}
